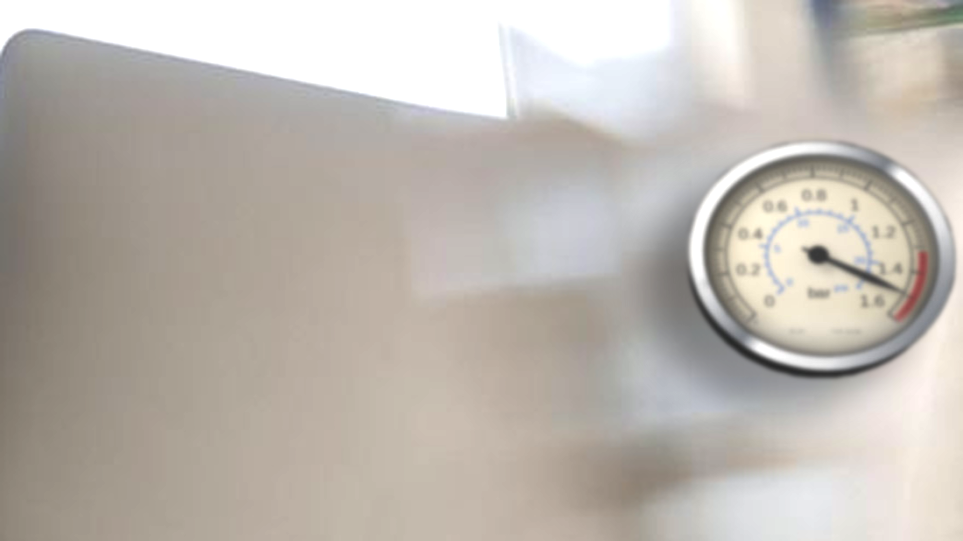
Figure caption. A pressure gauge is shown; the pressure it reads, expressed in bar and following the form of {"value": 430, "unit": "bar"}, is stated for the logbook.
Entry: {"value": 1.5, "unit": "bar"}
